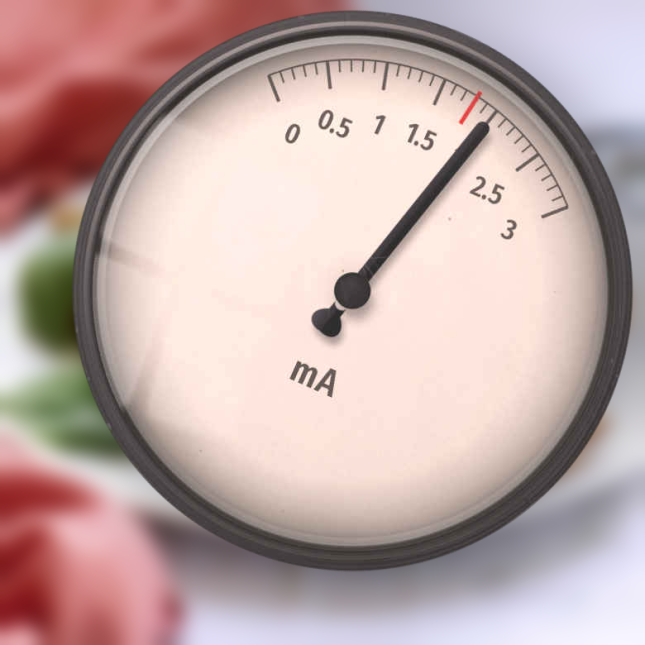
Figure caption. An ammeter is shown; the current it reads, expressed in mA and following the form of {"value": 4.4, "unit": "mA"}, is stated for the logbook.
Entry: {"value": 2, "unit": "mA"}
